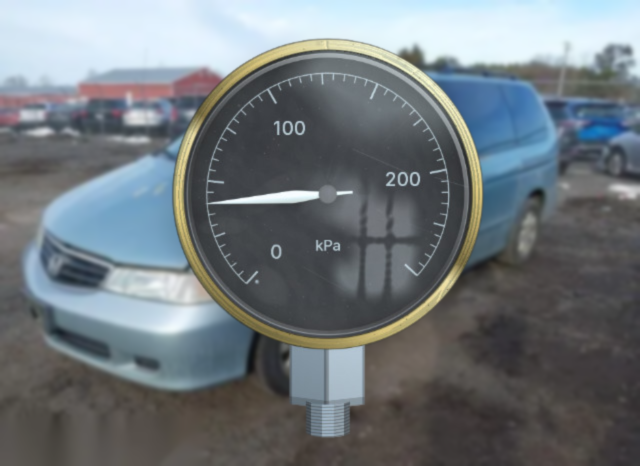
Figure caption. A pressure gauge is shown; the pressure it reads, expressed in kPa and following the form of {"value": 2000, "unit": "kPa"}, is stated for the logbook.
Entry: {"value": 40, "unit": "kPa"}
